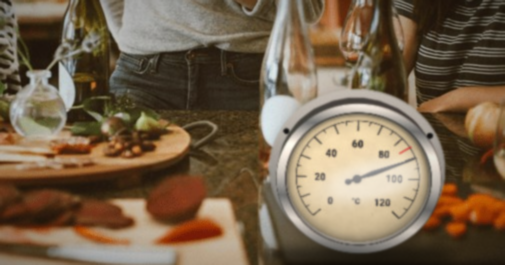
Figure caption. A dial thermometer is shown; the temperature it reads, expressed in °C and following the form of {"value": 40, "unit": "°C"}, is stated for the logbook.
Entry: {"value": 90, "unit": "°C"}
